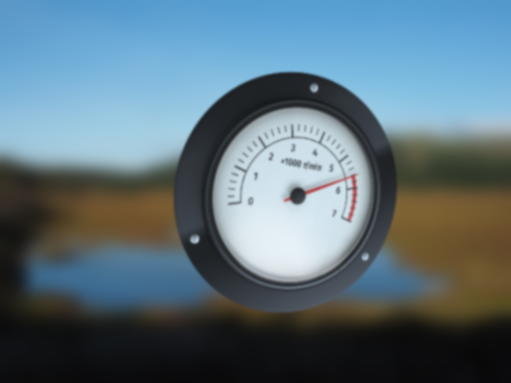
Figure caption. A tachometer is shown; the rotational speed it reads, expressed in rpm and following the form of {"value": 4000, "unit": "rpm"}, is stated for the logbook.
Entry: {"value": 5600, "unit": "rpm"}
